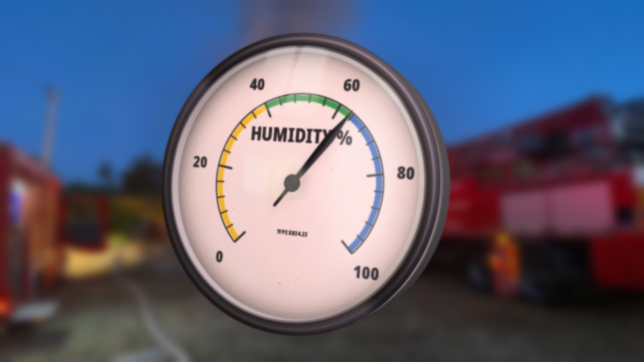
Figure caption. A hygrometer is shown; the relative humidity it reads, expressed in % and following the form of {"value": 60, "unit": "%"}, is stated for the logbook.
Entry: {"value": 64, "unit": "%"}
